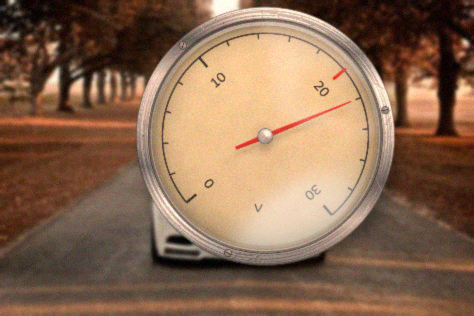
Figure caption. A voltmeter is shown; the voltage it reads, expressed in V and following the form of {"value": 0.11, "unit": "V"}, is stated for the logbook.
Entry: {"value": 22, "unit": "V"}
